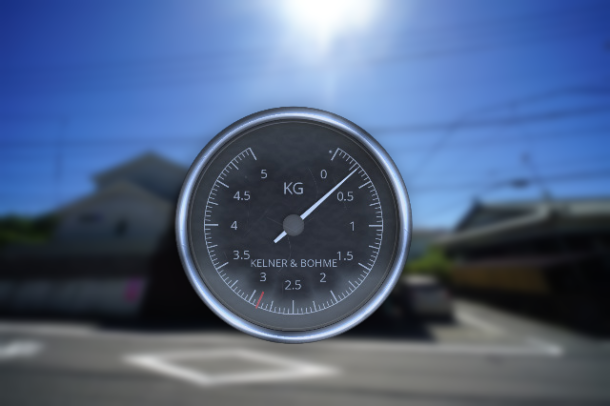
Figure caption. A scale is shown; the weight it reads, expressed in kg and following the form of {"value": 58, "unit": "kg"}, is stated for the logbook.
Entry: {"value": 0.3, "unit": "kg"}
